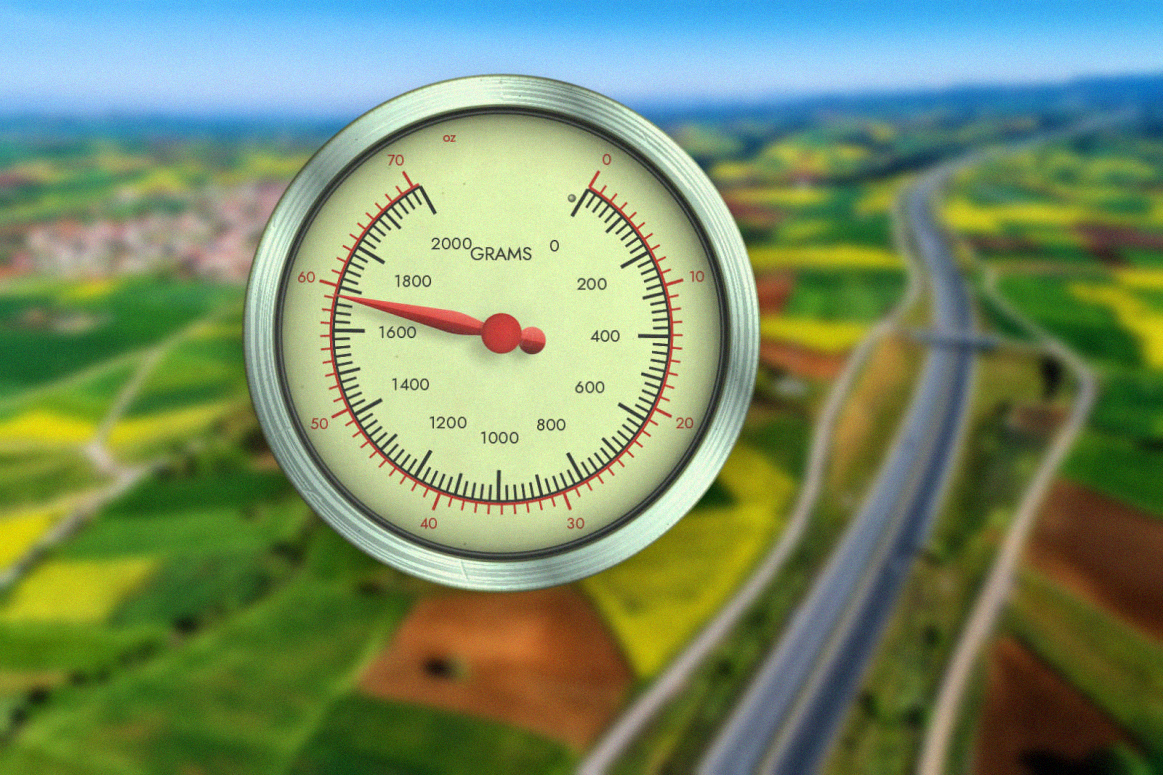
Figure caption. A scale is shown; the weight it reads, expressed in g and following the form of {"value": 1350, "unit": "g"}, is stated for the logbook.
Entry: {"value": 1680, "unit": "g"}
